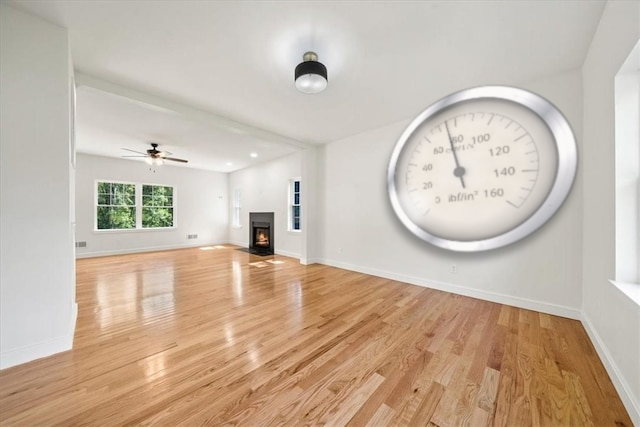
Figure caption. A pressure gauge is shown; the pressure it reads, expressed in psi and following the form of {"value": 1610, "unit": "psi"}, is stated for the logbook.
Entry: {"value": 75, "unit": "psi"}
